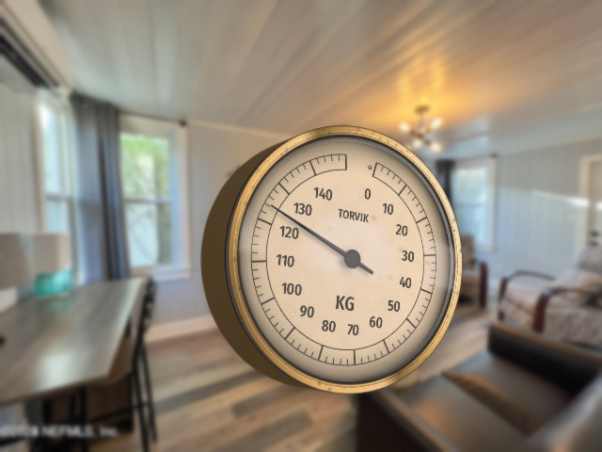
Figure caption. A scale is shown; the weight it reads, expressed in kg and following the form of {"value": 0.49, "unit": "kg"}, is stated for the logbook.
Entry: {"value": 124, "unit": "kg"}
